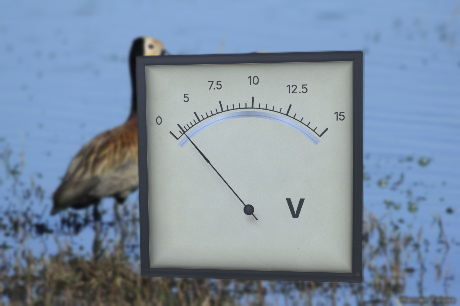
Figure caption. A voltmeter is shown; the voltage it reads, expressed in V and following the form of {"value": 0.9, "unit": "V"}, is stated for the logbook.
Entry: {"value": 2.5, "unit": "V"}
